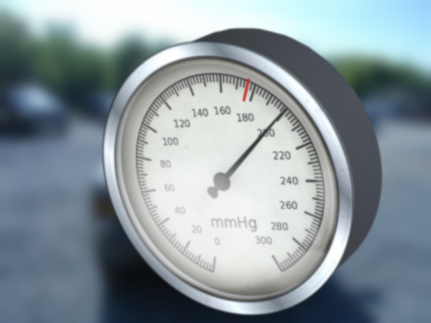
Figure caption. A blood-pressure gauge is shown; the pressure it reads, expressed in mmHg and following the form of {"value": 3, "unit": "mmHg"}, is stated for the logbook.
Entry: {"value": 200, "unit": "mmHg"}
